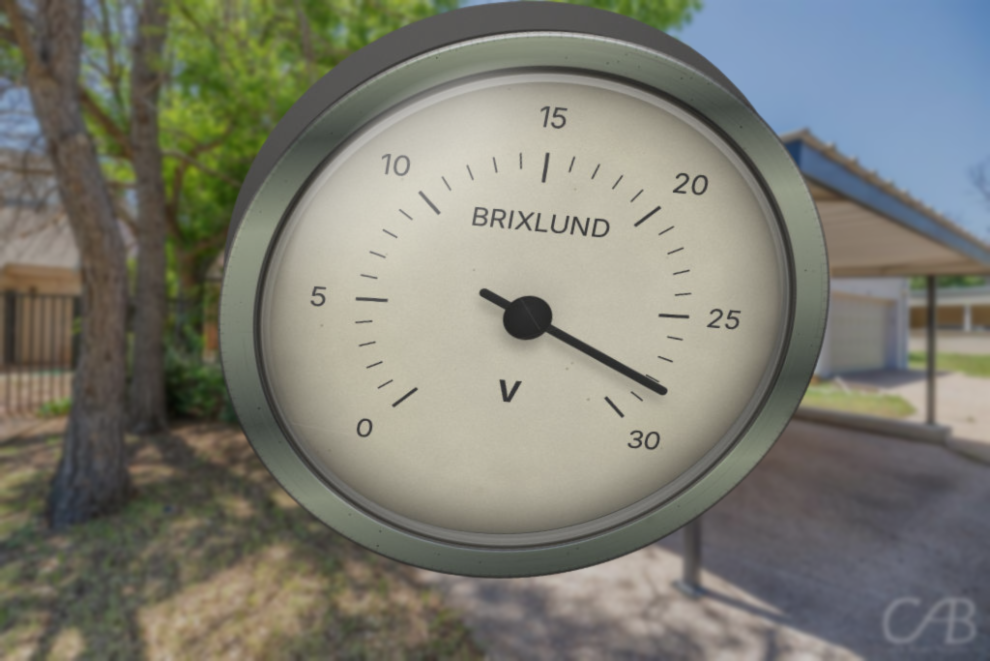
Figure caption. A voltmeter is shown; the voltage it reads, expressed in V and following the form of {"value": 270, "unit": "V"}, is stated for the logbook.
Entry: {"value": 28, "unit": "V"}
